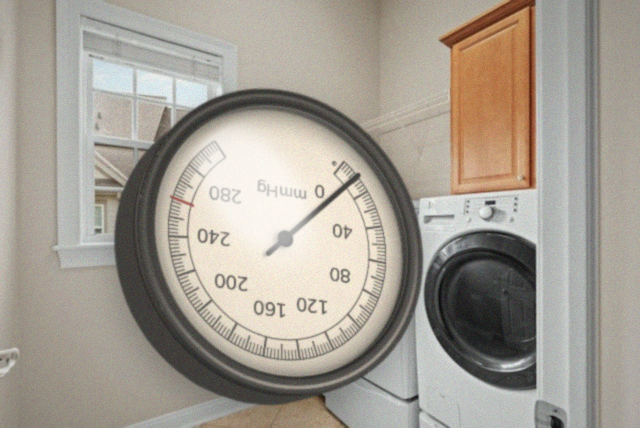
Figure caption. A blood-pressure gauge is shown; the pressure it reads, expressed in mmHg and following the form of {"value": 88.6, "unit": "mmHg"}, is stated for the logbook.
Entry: {"value": 10, "unit": "mmHg"}
